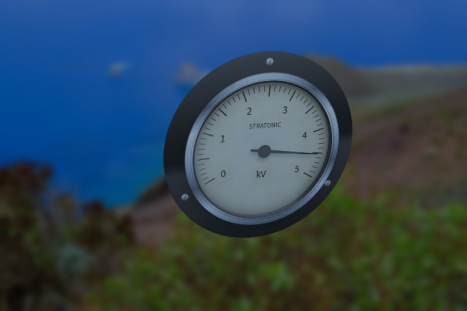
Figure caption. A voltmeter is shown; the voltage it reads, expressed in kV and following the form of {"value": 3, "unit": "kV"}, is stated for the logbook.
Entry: {"value": 4.5, "unit": "kV"}
